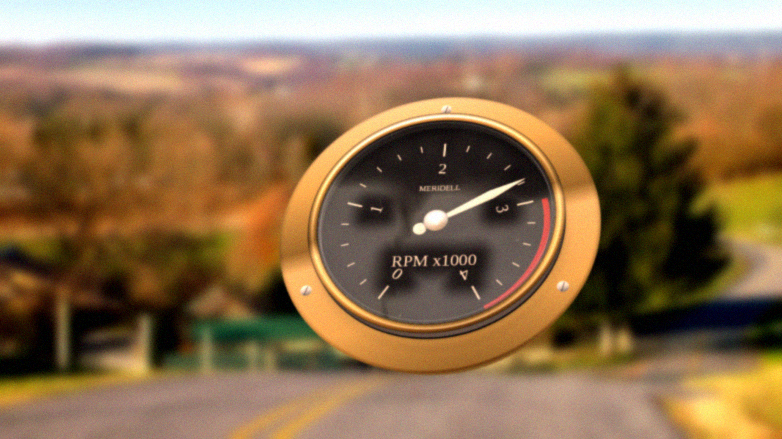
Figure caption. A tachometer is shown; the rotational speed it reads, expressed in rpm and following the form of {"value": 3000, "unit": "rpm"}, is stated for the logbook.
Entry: {"value": 2800, "unit": "rpm"}
